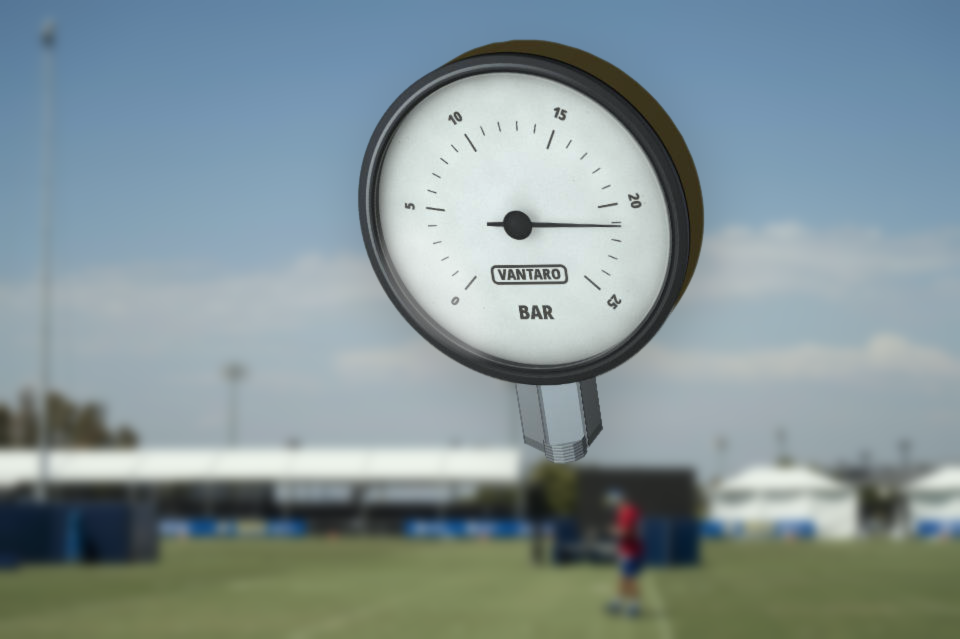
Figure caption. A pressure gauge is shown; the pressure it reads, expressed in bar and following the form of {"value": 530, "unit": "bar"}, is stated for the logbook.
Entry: {"value": 21, "unit": "bar"}
